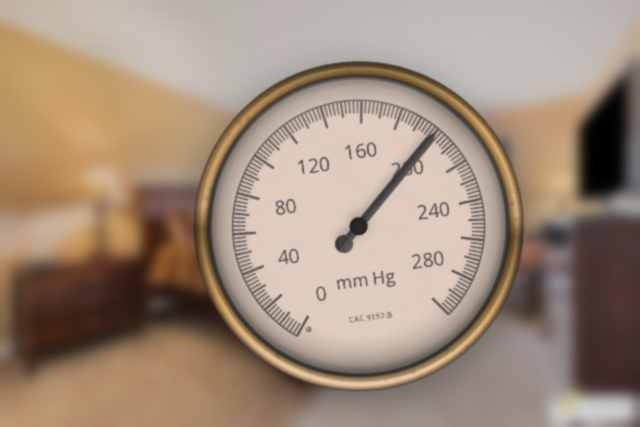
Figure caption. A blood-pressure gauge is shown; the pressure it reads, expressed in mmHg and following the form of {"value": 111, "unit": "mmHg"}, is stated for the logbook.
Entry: {"value": 200, "unit": "mmHg"}
